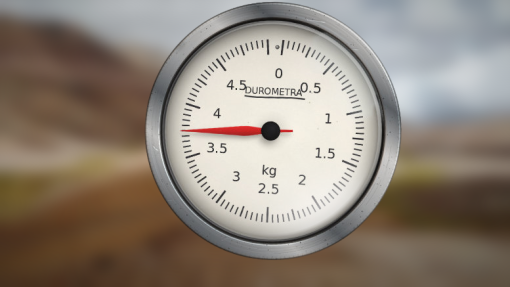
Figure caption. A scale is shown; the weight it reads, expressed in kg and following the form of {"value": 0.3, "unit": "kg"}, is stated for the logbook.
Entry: {"value": 3.75, "unit": "kg"}
